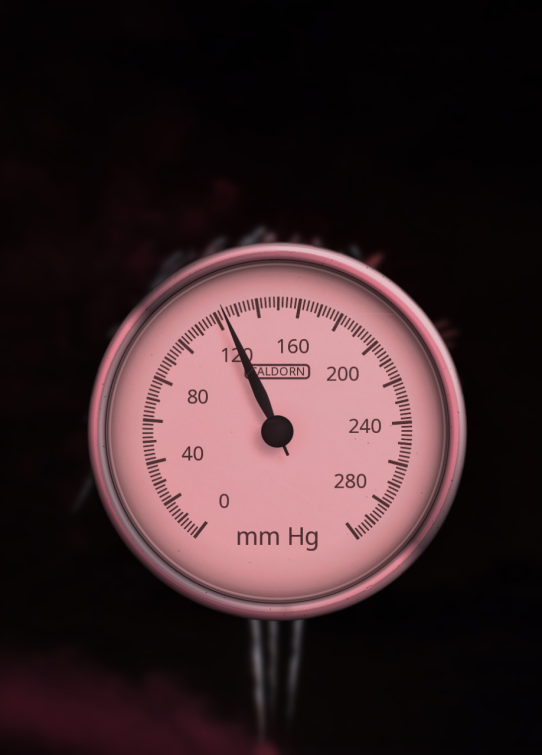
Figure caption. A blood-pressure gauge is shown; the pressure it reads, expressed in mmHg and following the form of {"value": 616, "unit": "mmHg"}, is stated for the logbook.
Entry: {"value": 124, "unit": "mmHg"}
